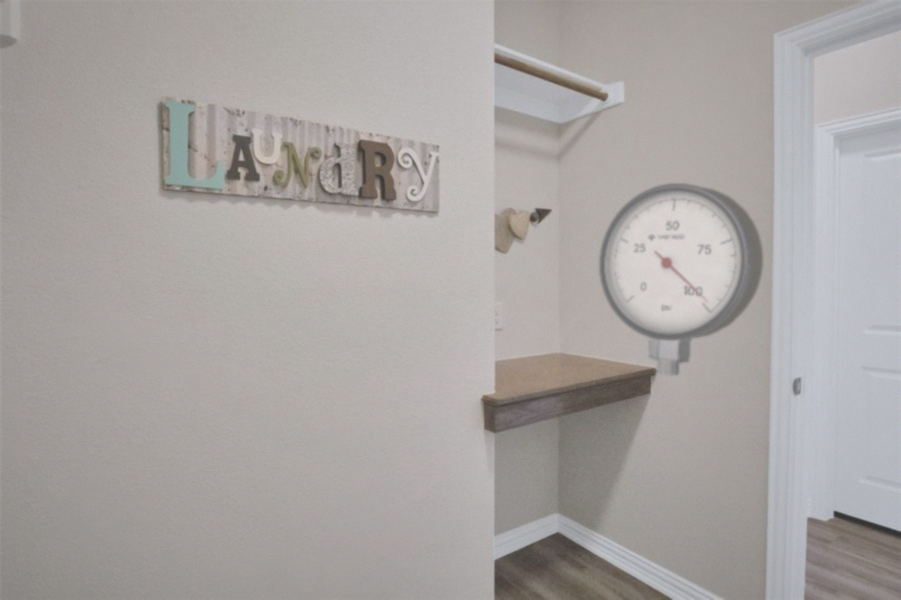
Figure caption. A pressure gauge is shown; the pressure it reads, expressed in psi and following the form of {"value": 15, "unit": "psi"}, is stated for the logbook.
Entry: {"value": 97.5, "unit": "psi"}
